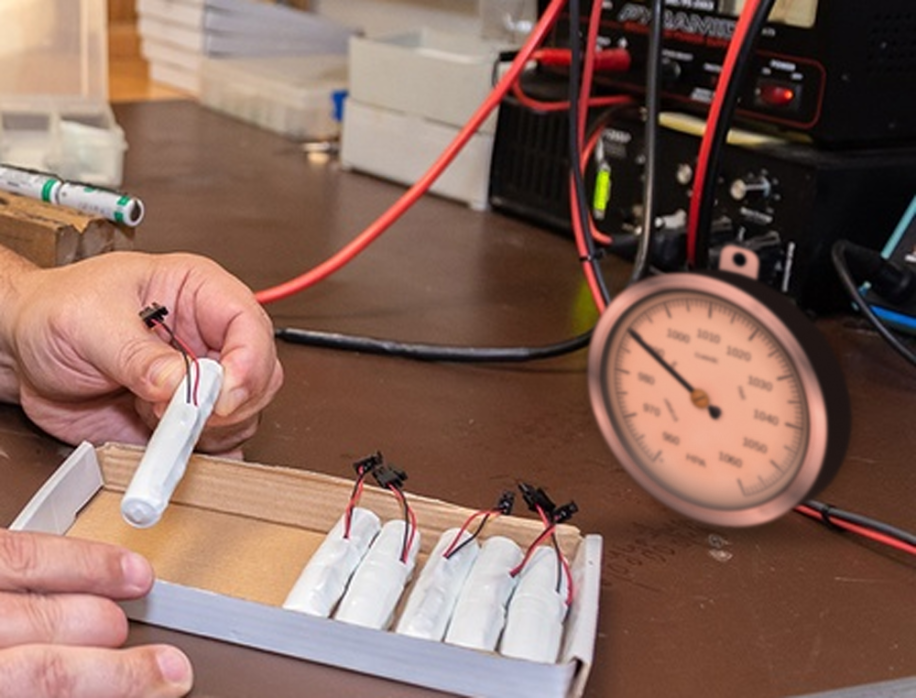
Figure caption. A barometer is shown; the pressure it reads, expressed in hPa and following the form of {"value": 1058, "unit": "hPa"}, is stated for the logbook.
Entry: {"value": 990, "unit": "hPa"}
